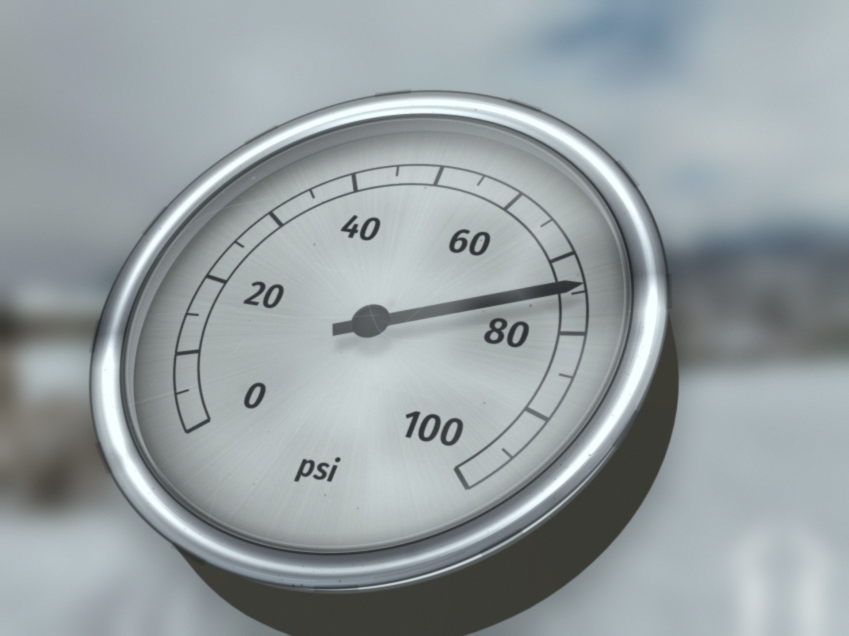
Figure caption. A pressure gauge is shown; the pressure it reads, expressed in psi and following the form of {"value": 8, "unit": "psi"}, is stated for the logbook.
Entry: {"value": 75, "unit": "psi"}
